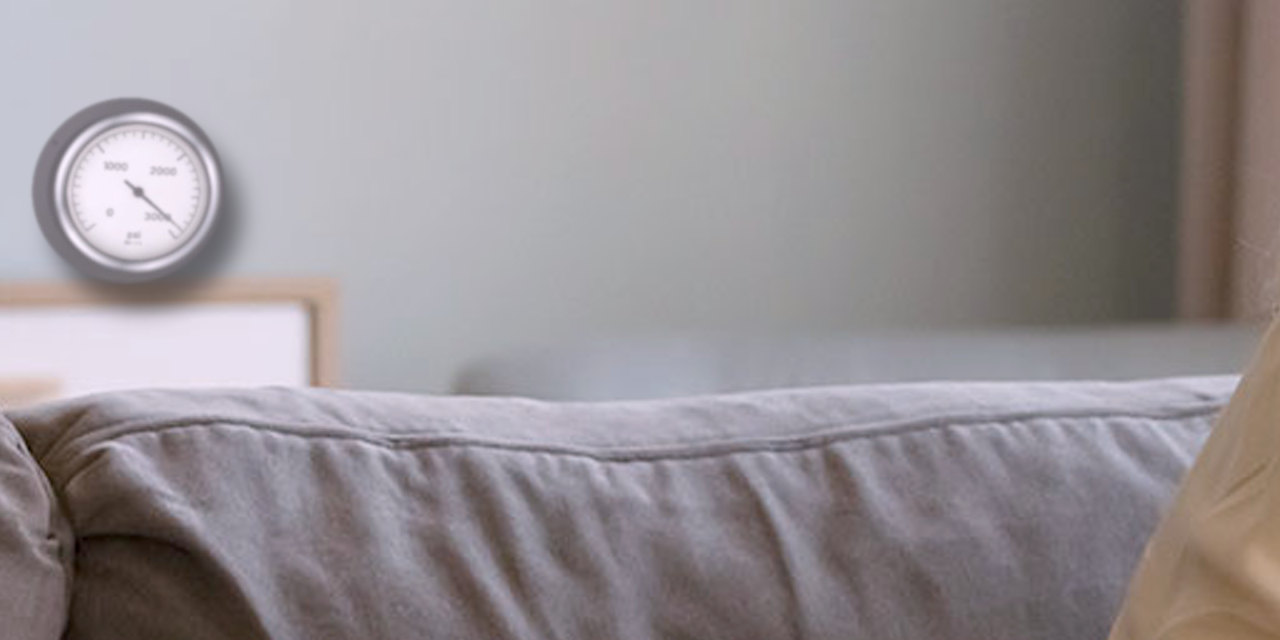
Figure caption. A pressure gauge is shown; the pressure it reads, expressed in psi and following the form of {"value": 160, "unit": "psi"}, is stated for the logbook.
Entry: {"value": 2900, "unit": "psi"}
